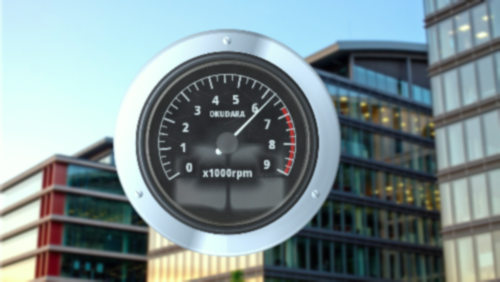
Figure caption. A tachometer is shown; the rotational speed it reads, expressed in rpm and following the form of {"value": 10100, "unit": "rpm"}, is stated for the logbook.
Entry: {"value": 6250, "unit": "rpm"}
